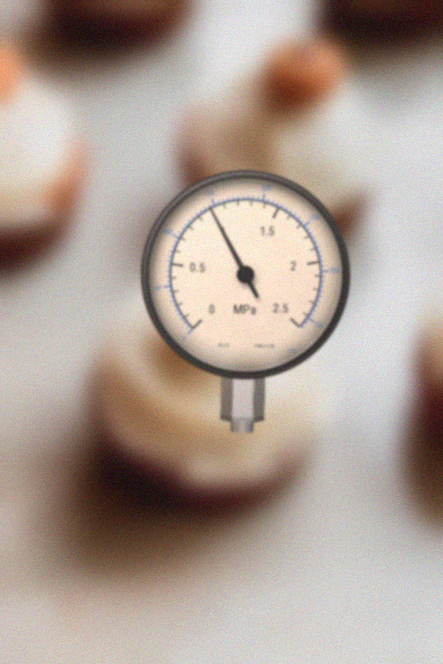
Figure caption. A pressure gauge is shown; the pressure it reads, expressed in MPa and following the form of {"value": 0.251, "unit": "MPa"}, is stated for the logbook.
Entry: {"value": 1, "unit": "MPa"}
